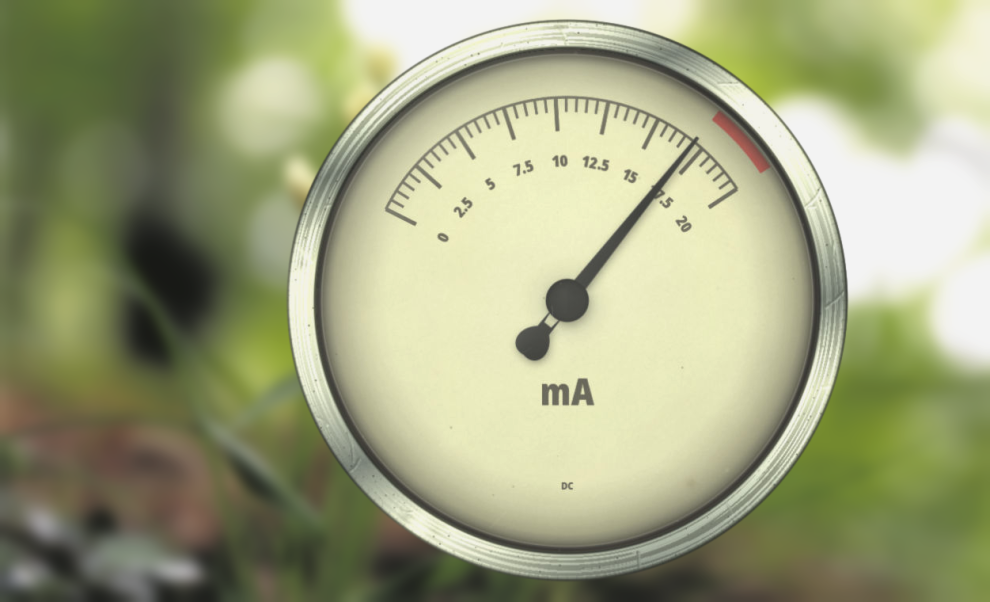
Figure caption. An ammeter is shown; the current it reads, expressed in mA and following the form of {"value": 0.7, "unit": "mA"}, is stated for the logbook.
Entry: {"value": 17, "unit": "mA"}
